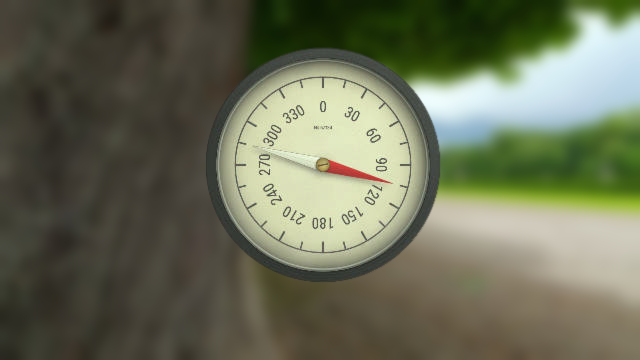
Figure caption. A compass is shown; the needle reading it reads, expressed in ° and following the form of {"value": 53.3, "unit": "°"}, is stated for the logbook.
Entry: {"value": 105, "unit": "°"}
